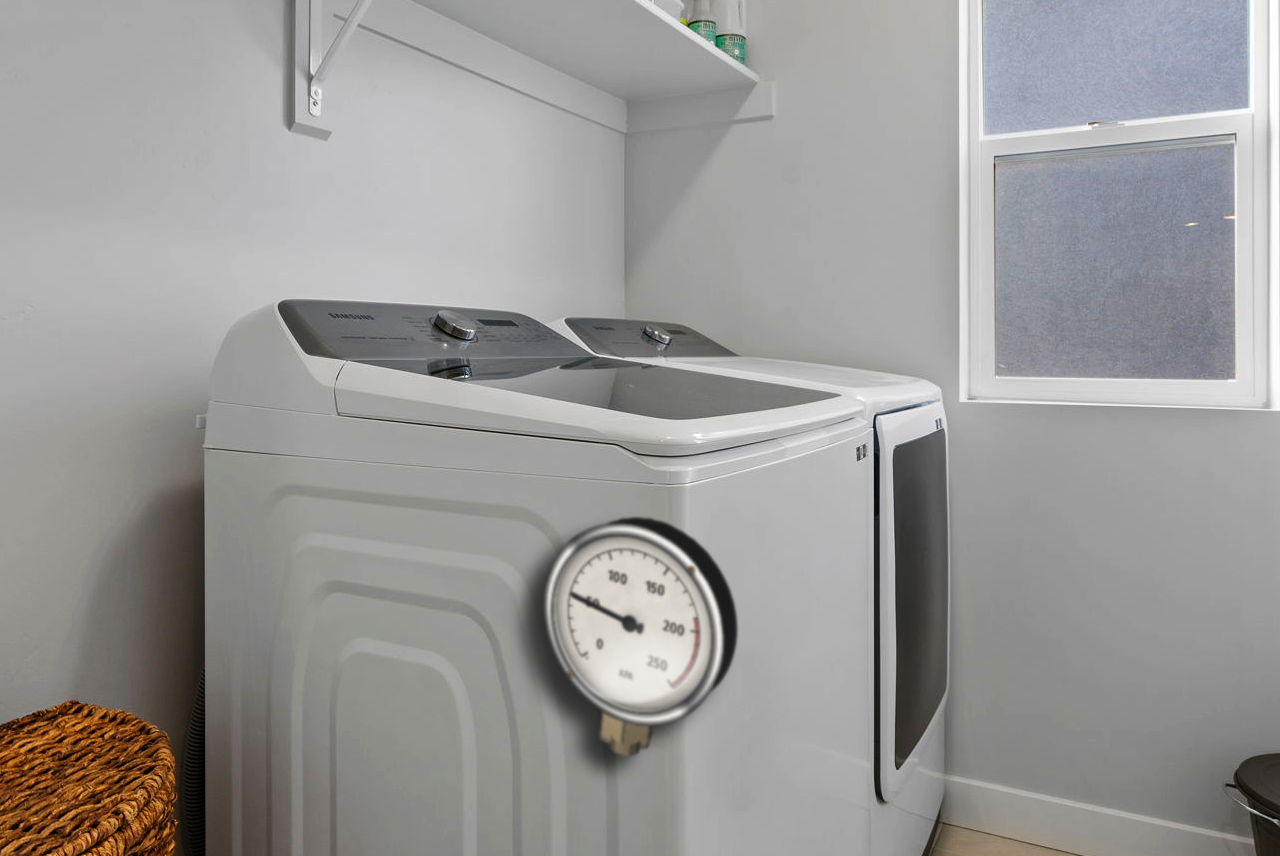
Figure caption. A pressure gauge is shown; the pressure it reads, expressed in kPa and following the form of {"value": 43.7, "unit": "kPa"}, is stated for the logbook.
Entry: {"value": 50, "unit": "kPa"}
